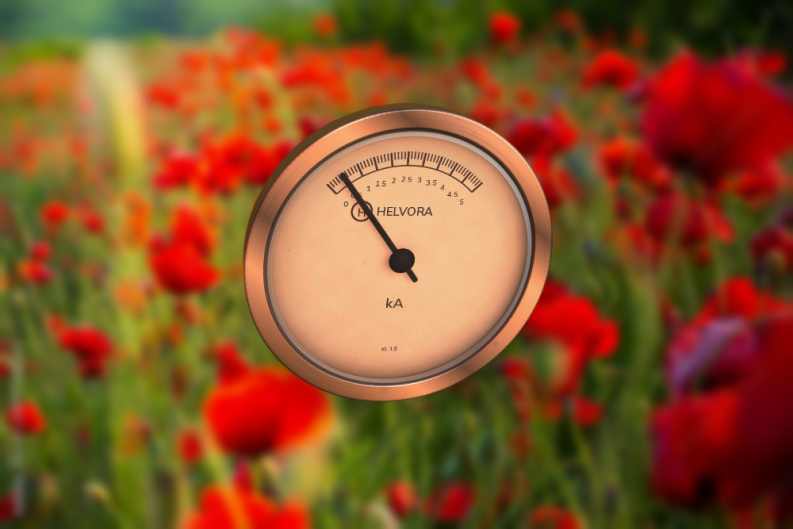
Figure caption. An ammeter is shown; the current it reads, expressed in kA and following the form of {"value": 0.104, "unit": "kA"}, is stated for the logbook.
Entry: {"value": 0.5, "unit": "kA"}
